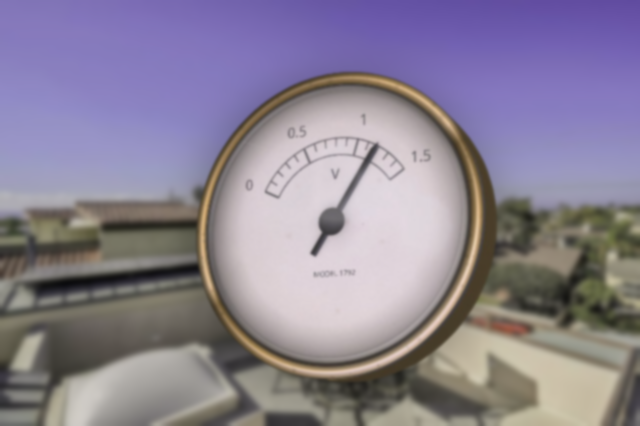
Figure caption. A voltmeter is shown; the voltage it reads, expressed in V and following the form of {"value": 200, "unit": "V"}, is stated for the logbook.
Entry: {"value": 1.2, "unit": "V"}
